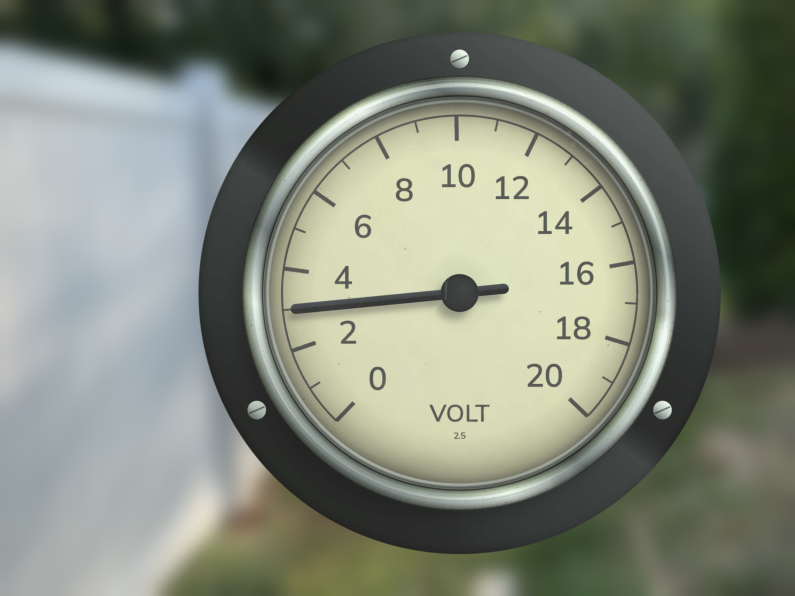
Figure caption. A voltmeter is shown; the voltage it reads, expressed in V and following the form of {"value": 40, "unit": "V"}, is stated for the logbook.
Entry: {"value": 3, "unit": "V"}
